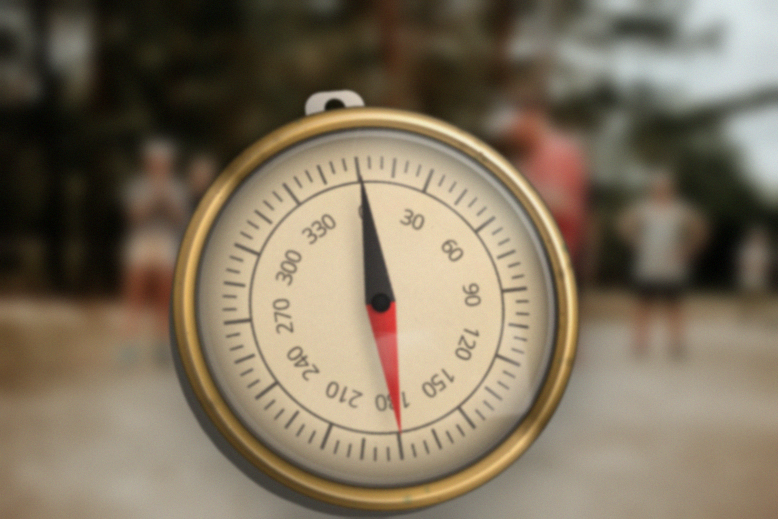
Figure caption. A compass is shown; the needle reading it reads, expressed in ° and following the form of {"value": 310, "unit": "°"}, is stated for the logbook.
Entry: {"value": 180, "unit": "°"}
